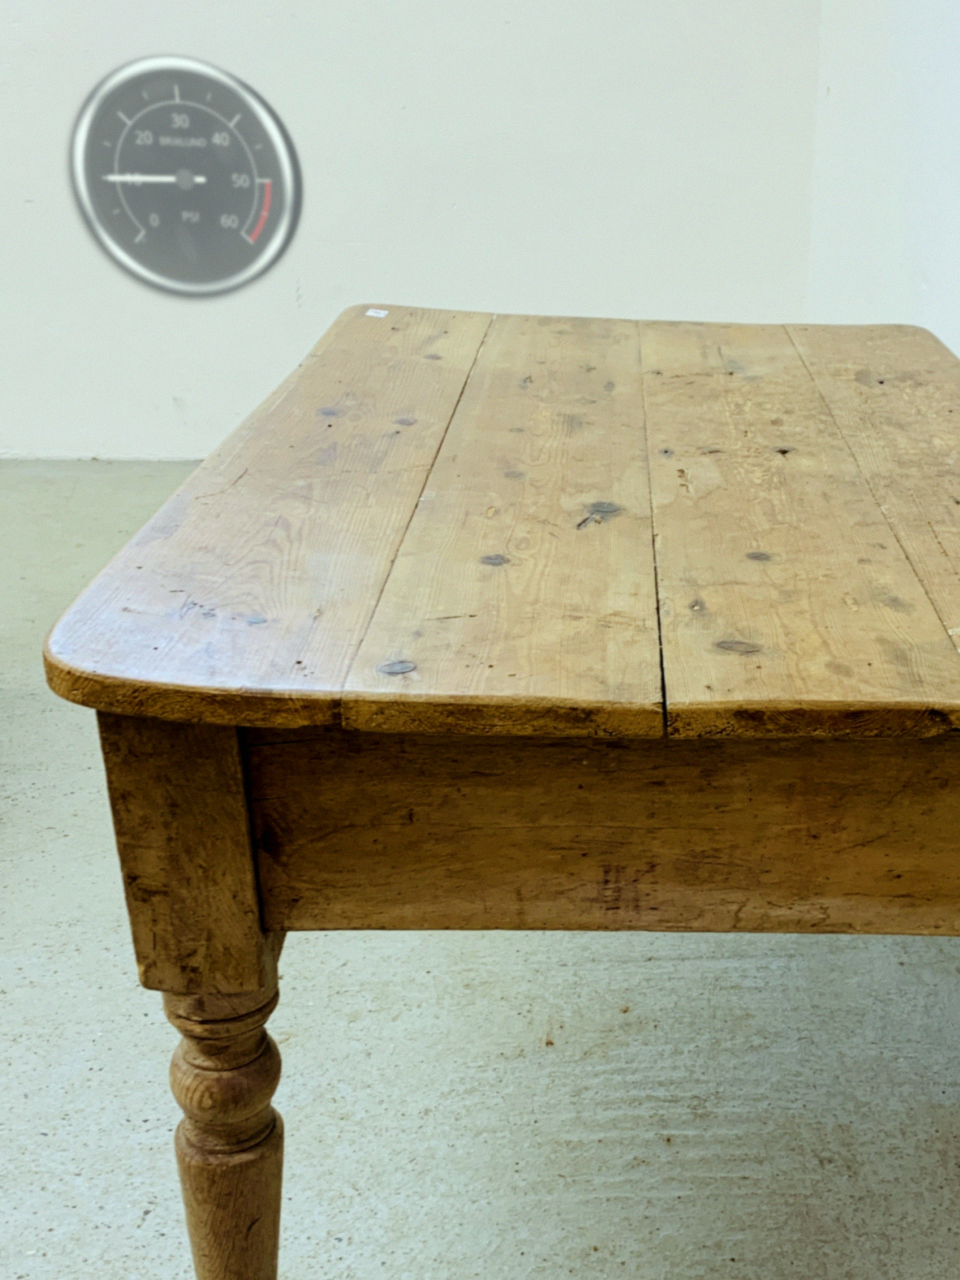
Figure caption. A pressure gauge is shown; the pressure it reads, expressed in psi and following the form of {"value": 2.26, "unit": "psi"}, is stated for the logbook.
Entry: {"value": 10, "unit": "psi"}
